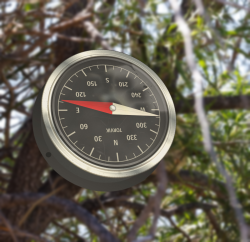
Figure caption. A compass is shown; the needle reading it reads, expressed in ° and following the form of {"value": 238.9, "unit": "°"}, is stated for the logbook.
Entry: {"value": 100, "unit": "°"}
